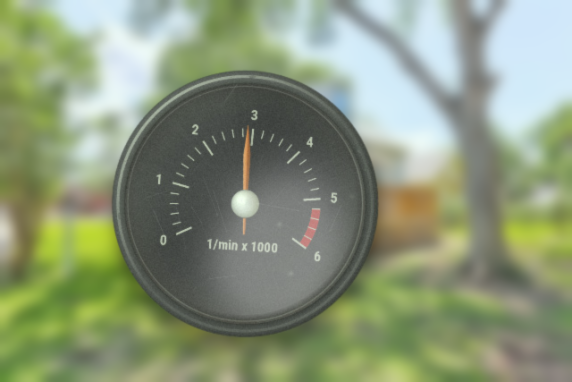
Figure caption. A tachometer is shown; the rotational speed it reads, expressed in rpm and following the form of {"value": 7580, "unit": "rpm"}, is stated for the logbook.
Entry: {"value": 2900, "unit": "rpm"}
